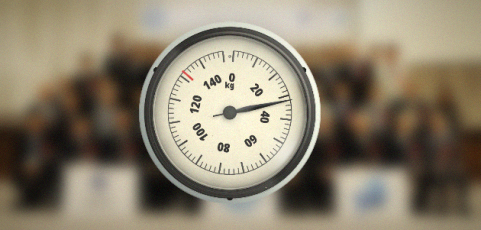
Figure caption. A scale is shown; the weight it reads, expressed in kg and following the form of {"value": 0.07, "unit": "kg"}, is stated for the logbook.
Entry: {"value": 32, "unit": "kg"}
